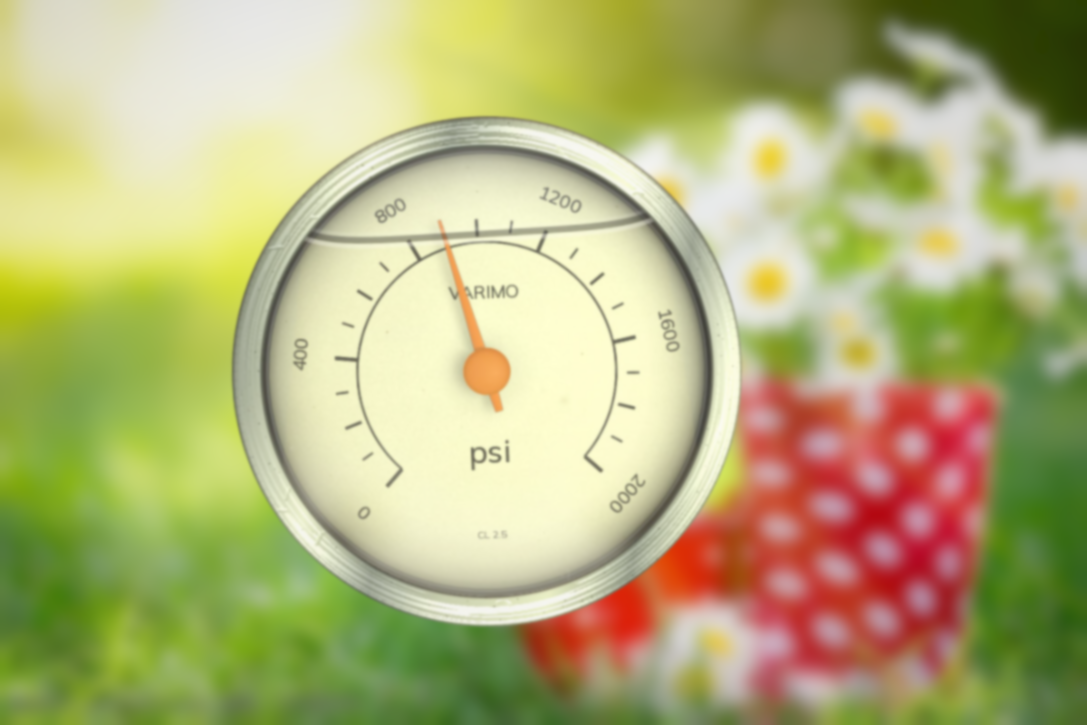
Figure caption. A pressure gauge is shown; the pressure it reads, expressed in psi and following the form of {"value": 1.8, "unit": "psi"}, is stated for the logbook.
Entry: {"value": 900, "unit": "psi"}
